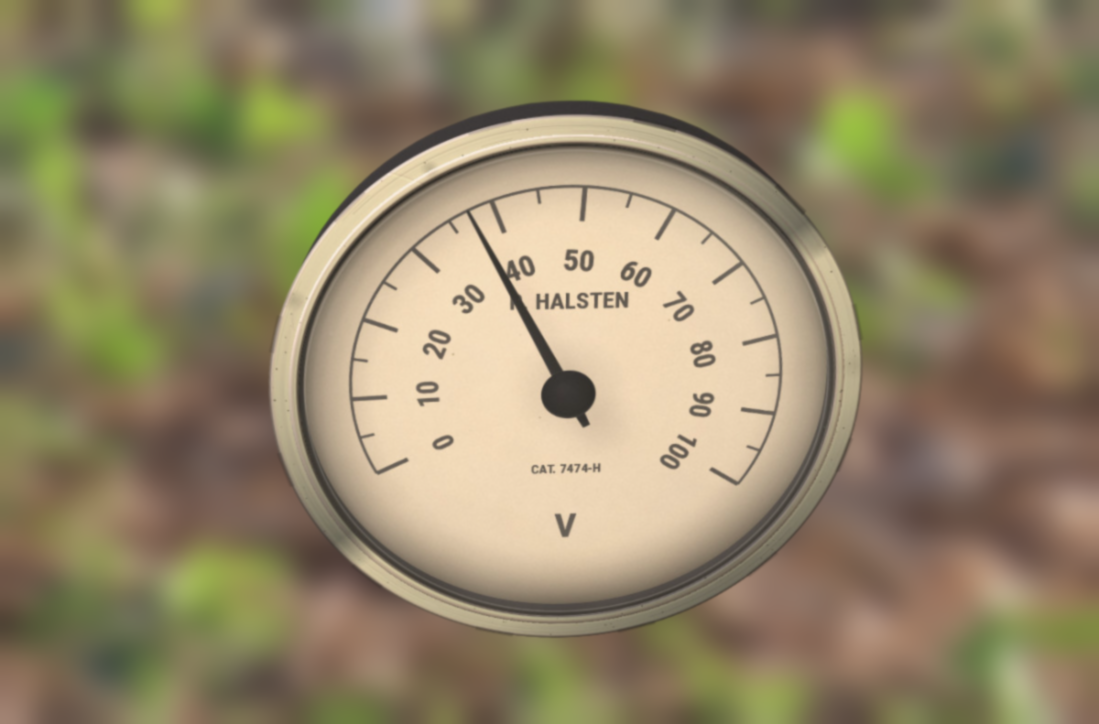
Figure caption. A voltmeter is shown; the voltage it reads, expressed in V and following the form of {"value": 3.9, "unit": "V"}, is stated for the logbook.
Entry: {"value": 37.5, "unit": "V"}
